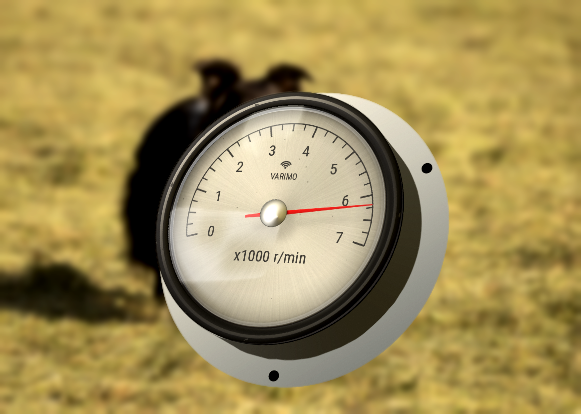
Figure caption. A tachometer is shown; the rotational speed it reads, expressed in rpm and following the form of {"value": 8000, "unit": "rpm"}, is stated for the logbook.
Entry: {"value": 6250, "unit": "rpm"}
